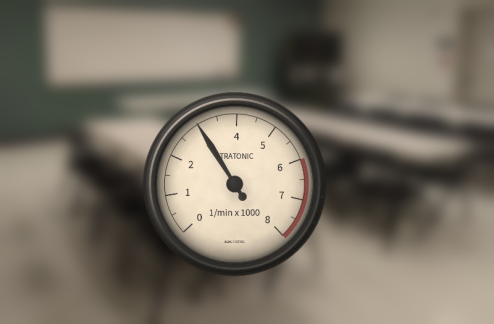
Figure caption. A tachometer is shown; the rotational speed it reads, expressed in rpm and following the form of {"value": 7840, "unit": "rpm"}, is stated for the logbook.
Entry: {"value": 3000, "unit": "rpm"}
